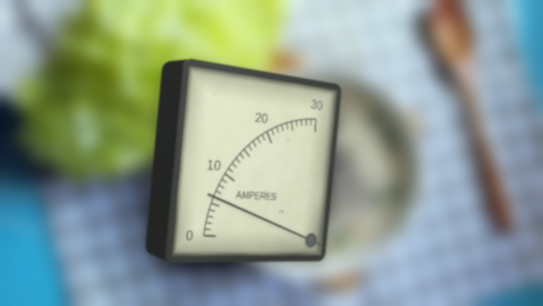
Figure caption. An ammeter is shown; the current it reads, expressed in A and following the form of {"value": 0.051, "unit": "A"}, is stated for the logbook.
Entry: {"value": 6, "unit": "A"}
